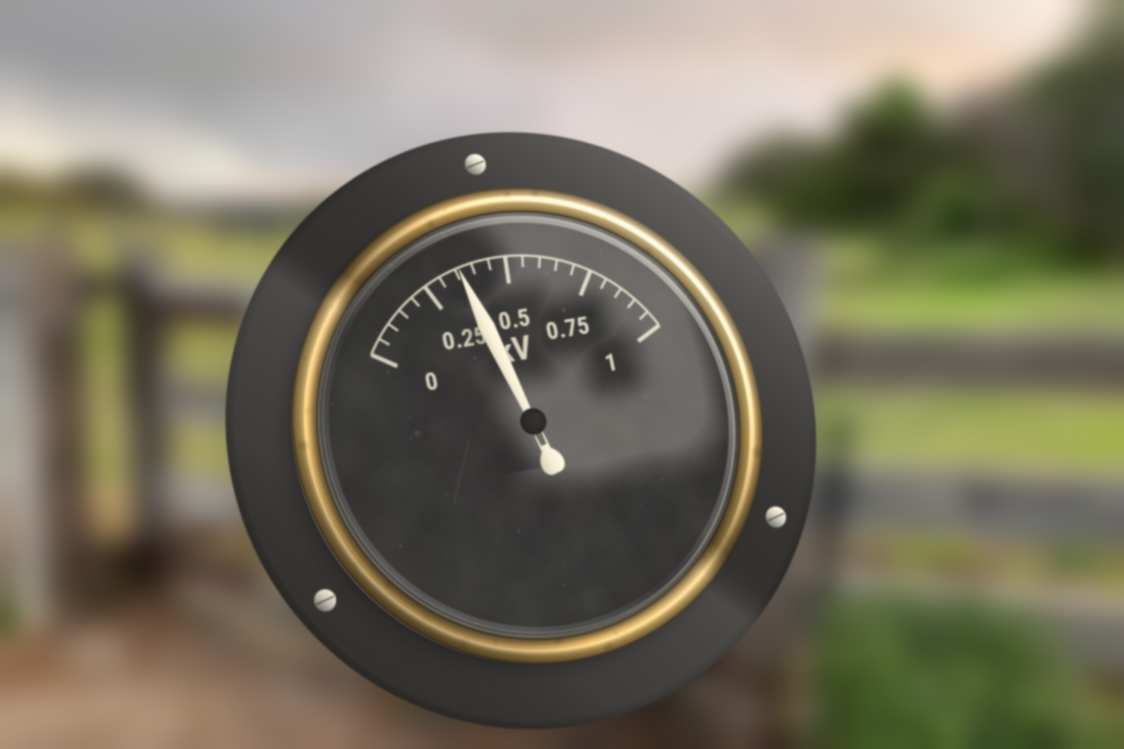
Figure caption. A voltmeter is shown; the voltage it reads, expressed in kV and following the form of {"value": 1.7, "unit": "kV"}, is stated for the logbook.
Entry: {"value": 0.35, "unit": "kV"}
